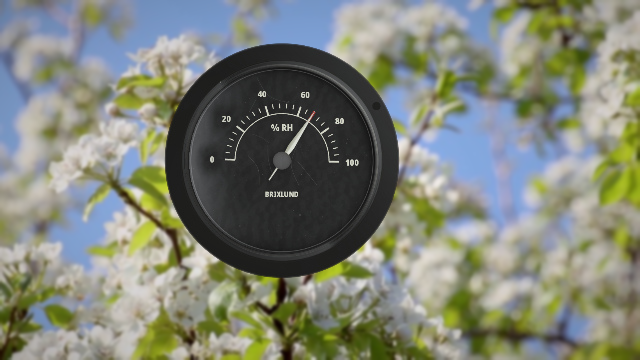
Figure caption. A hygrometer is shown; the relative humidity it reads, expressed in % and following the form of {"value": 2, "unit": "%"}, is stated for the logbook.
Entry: {"value": 68, "unit": "%"}
